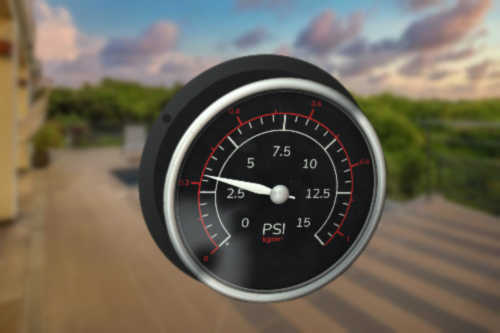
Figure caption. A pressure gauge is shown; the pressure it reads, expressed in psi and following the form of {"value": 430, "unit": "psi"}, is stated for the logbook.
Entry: {"value": 3.25, "unit": "psi"}
